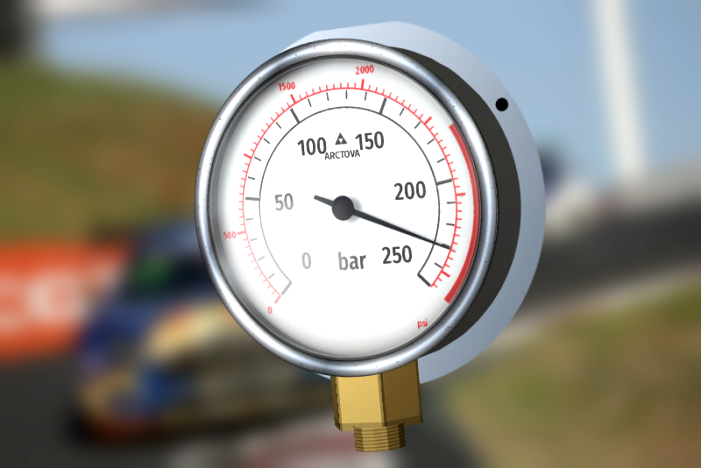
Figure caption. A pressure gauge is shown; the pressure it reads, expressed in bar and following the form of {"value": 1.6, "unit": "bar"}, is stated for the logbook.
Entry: {"value": 230, "unit": "bar"}
